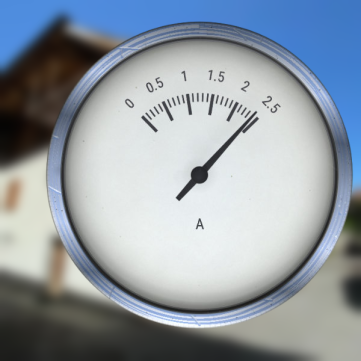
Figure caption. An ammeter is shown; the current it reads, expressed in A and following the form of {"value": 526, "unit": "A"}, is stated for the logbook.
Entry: {"value": 2.4, "unit": "A"}
